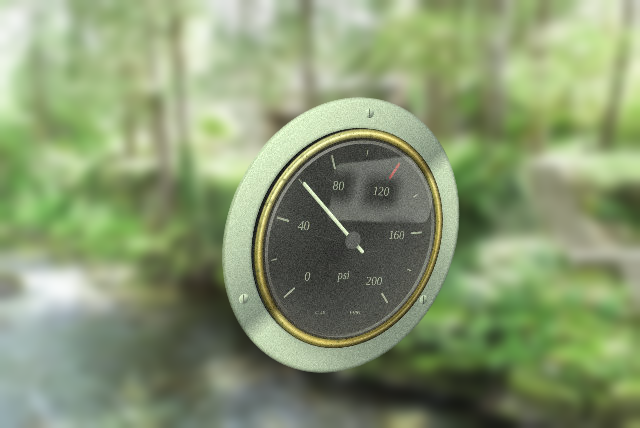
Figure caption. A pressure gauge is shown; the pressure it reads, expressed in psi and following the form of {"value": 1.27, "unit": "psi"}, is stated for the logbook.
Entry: {"value": 60, "unit": "psi"}
